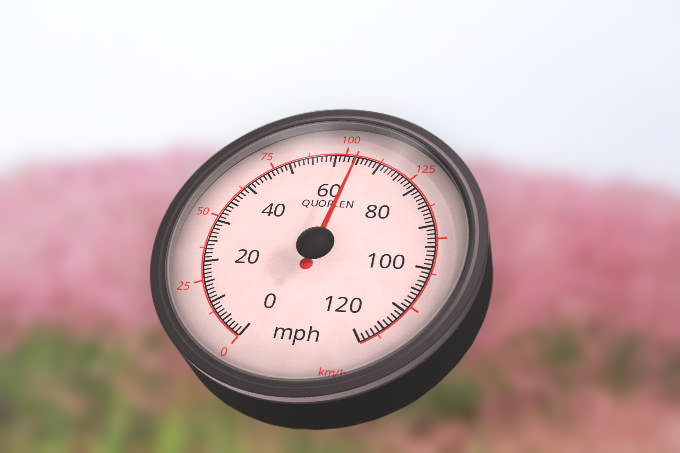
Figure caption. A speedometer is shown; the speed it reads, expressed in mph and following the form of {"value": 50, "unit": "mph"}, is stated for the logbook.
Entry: {"value": 65, "unit": "mph"}
